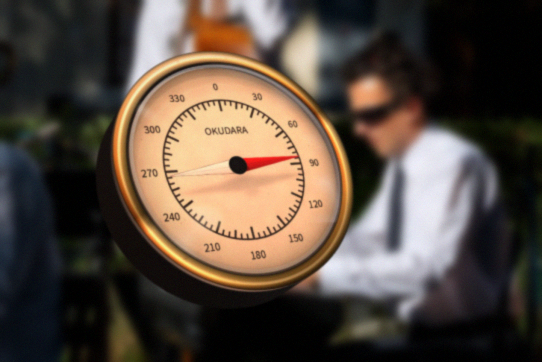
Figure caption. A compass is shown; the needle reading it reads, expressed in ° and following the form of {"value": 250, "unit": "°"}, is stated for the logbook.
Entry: {"value": 85, "unit": "°"}
